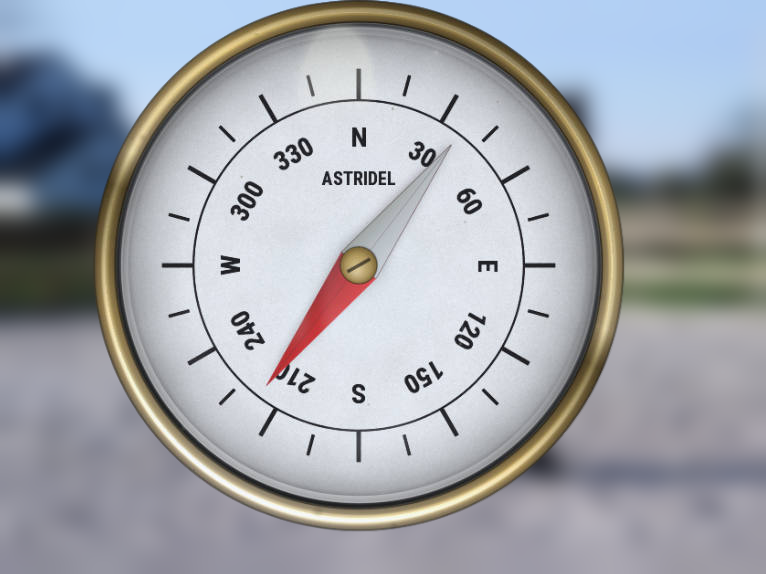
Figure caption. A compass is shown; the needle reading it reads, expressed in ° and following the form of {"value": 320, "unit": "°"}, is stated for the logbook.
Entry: {"value": 217.5, "unit": "°"}
